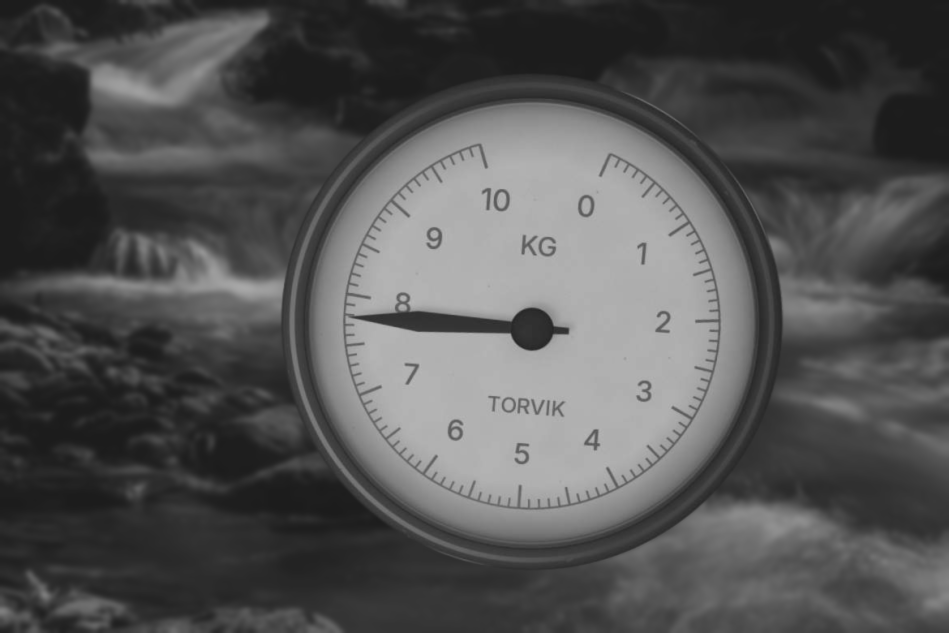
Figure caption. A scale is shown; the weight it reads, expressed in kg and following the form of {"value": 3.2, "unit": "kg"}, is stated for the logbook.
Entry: {"value": 7.8, "unit": "kg"}
